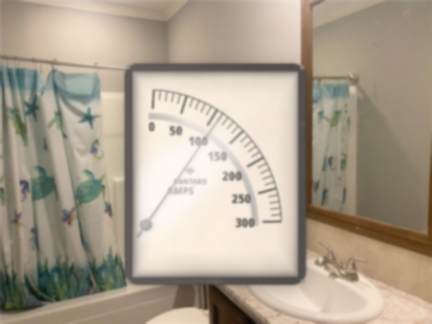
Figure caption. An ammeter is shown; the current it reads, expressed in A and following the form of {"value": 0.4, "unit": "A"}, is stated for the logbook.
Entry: {"value": 110, "unit": "A"}
